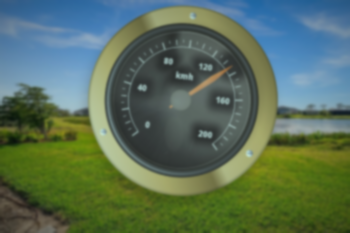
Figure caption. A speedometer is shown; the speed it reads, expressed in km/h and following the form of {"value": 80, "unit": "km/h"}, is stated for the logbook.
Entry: {"value": 135, "unit": "km/h"}
